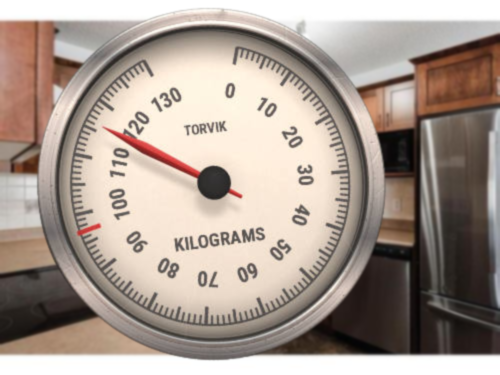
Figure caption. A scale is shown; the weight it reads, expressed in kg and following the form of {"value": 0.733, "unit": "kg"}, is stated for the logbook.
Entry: {"value": 116, "unit": "kg"}
